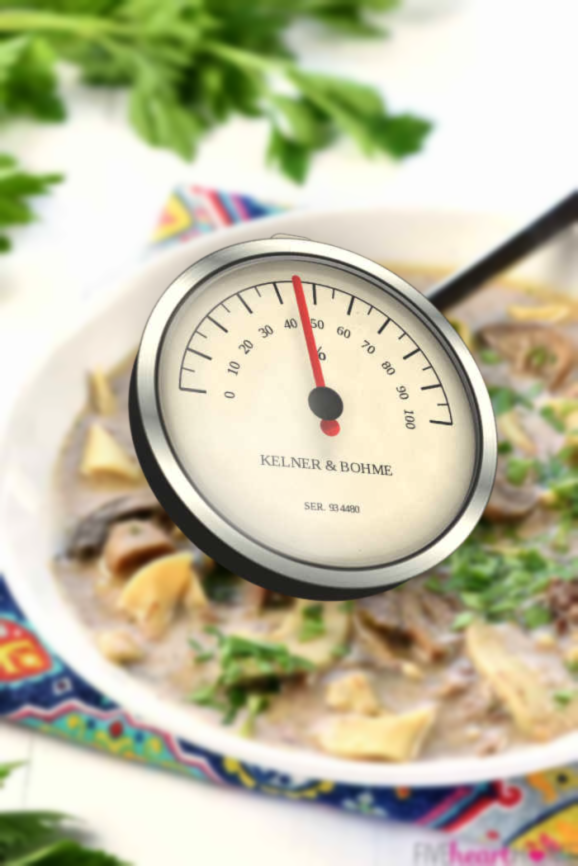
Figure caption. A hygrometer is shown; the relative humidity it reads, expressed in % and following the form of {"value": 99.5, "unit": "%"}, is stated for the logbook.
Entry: {"value": 45, "unit": "%"}
